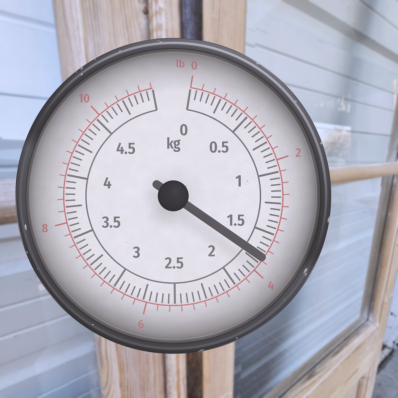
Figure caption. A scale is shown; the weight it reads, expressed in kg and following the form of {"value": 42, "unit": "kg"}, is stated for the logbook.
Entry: {"value": 1.7, "unit": "kg"}
